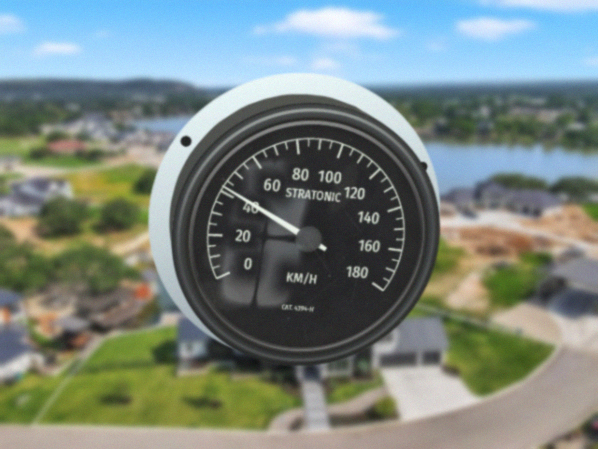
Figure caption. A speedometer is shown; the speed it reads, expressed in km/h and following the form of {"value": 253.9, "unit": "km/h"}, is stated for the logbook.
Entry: {"value": 42.5, "unit": "km/h"}
